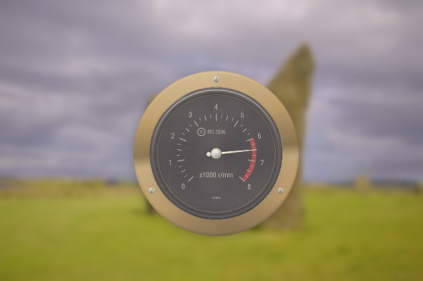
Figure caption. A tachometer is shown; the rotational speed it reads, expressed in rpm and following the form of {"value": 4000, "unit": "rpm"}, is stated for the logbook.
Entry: {"value": 6500, "unit": "rpm"}
